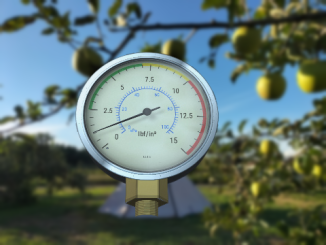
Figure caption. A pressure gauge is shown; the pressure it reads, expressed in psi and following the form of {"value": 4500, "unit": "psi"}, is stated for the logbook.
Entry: {"value": 1, "unit": "psi"}
